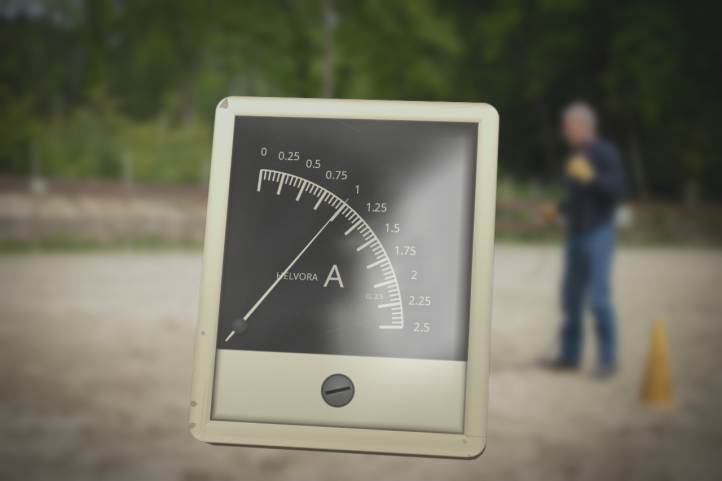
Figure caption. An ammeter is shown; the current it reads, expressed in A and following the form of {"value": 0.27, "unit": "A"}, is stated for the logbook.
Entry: {"value": 1, "unit": "A"}
